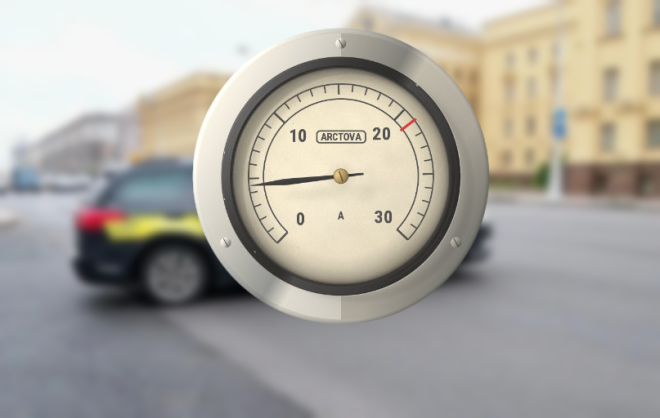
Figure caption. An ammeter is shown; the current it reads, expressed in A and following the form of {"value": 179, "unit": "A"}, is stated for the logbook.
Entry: {"value": 4.5, "unit": "A"}
